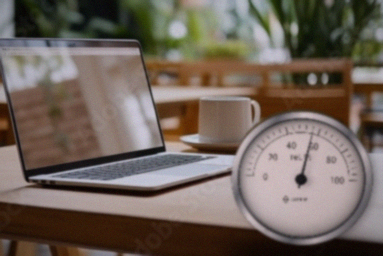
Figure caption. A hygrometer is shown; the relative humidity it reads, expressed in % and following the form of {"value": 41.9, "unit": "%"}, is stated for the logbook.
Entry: {"value": 56, "unit": "%"}
